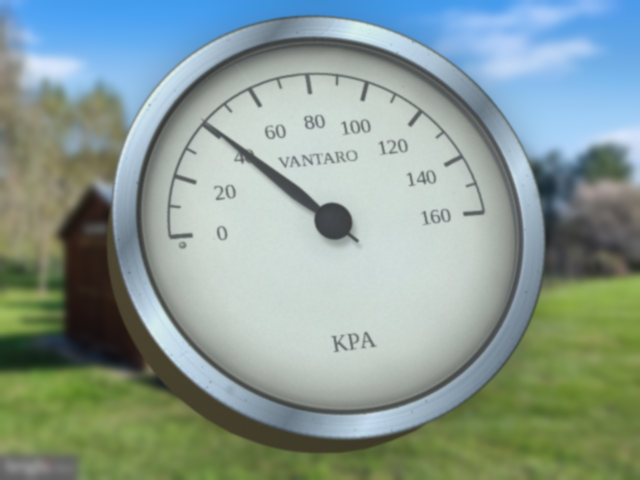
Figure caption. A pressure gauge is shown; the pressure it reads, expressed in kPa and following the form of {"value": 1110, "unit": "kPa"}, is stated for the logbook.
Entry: {"value": 40, "unit": "kPa"}
